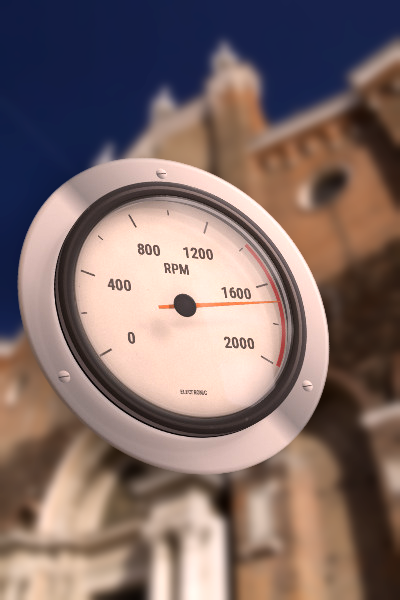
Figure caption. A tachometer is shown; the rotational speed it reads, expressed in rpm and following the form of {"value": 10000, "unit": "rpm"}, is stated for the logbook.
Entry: {"value": 1700, "unit": "rpm"}
